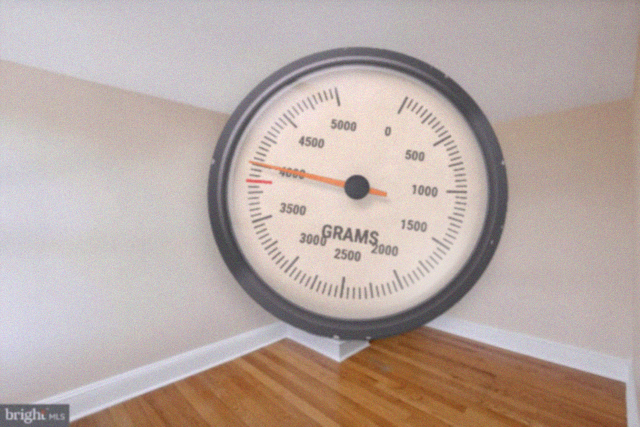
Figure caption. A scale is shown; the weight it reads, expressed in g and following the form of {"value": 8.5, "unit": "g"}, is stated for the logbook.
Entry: {"value": 4000, "unit": "g"}
